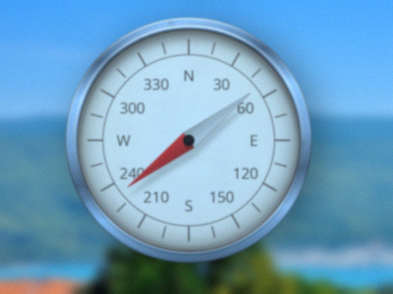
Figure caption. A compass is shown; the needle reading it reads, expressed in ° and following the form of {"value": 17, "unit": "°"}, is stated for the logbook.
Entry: {"value": 232.5, "unit": "°"}
